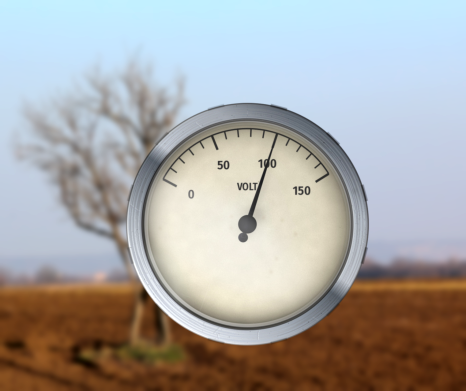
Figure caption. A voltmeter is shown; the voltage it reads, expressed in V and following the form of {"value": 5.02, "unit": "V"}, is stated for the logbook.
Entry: {"value": 100, "unit": "V"}
